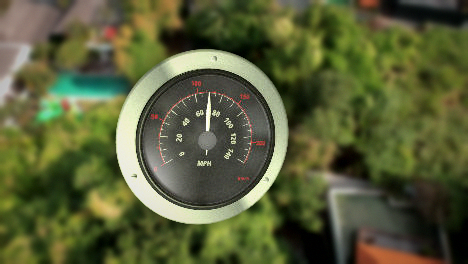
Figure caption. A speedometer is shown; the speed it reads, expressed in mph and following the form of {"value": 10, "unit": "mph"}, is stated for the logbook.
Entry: {"value": 70, "unit": "mph"}
